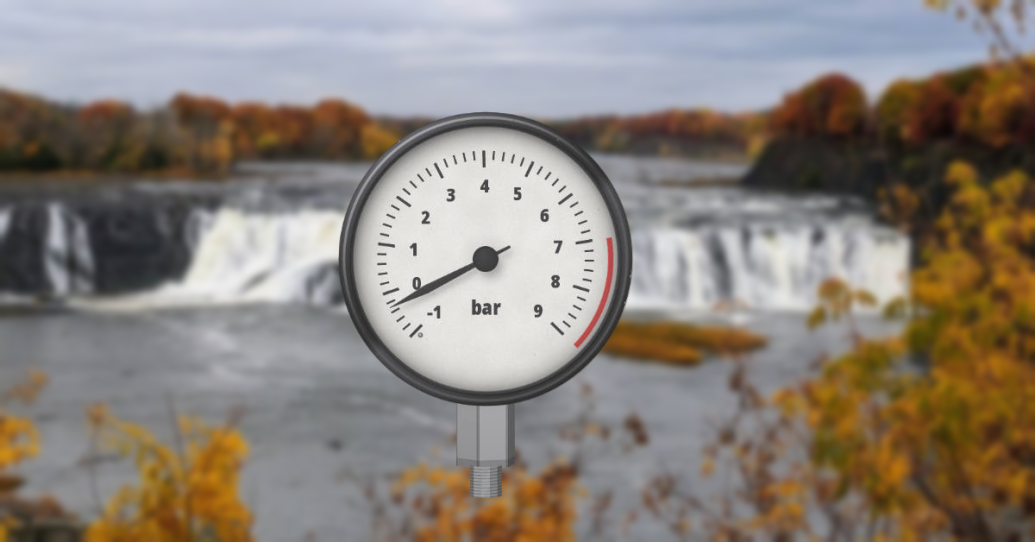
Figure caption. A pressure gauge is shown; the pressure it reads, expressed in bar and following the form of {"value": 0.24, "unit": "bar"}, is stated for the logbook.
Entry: {"value": -0.3, "unit": "bar"}
